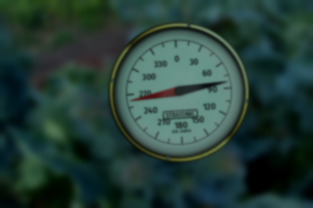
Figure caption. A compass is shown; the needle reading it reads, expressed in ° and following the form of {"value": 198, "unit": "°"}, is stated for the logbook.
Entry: {"value": 262.5, "unit": "°"}
